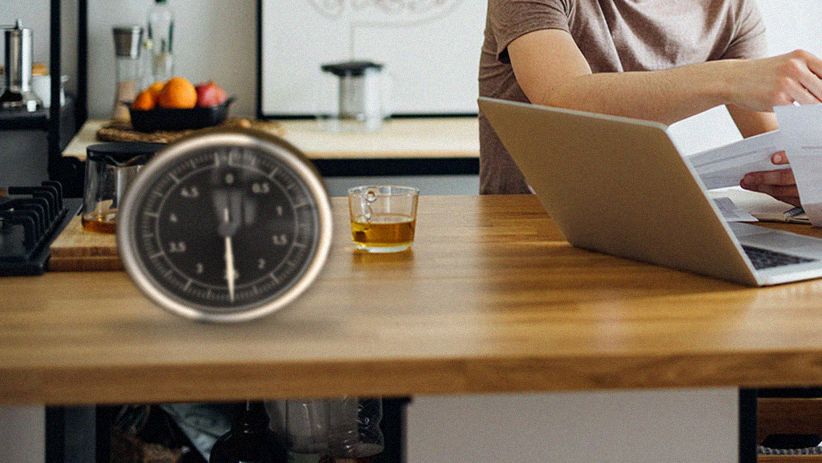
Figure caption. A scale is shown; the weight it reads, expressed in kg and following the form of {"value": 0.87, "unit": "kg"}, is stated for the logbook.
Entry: {"value": 2.5, "unit": "kg"}
